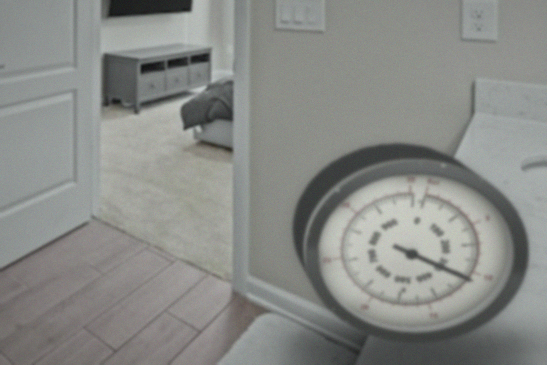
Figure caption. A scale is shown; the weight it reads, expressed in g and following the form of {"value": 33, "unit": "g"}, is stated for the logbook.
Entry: {"value": 300, "unit": "g"}
